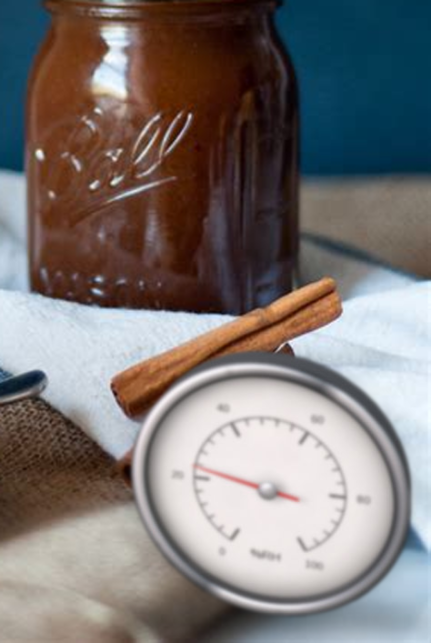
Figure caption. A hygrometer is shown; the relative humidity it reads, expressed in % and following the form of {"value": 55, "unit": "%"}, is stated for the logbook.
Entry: {"value": 24, "unit": "%"}
